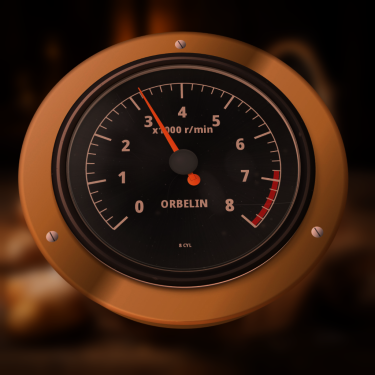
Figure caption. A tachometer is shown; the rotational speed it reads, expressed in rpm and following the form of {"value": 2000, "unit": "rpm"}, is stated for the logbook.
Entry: {"value": 3200, "unit": "rpm"}
